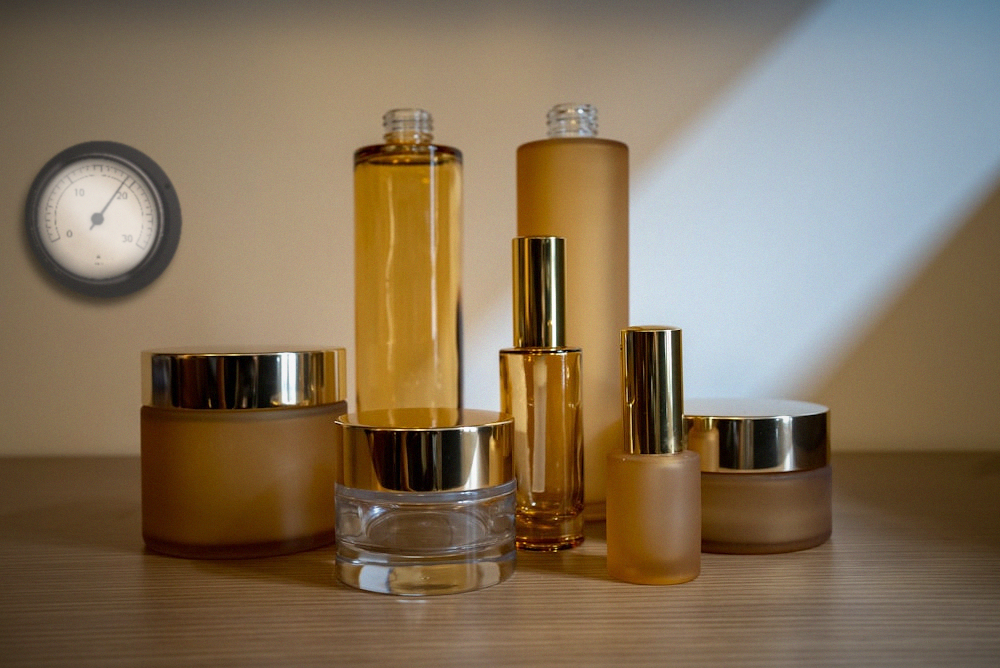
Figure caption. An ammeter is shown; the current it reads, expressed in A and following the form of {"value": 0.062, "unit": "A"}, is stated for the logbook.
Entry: {"value": 19, "unit": "A"}
